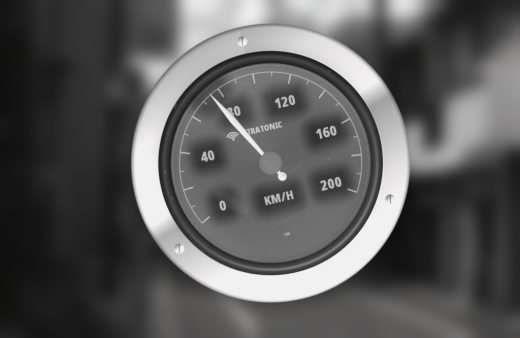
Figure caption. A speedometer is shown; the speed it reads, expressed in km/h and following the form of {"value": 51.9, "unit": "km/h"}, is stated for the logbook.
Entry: {"value": 75, "unit": "km/h"}
